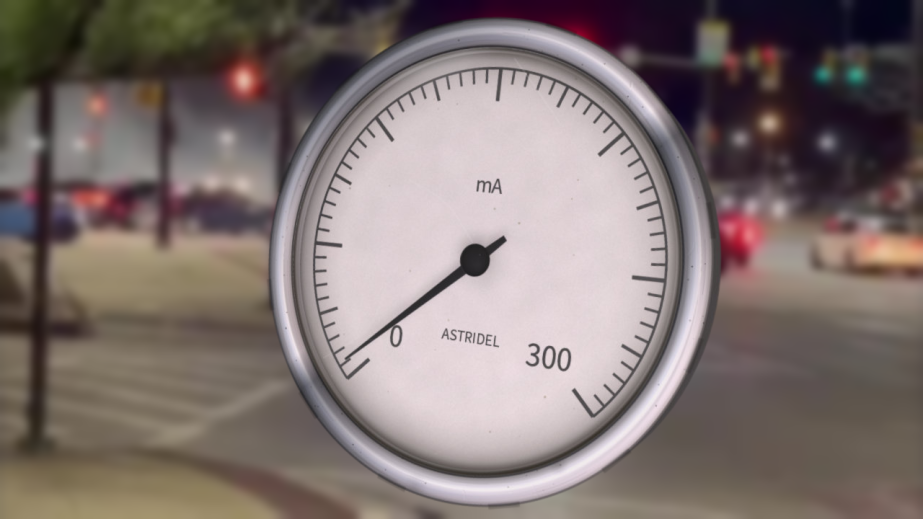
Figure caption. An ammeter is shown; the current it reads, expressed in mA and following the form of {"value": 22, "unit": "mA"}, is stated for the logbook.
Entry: {"value": 5, "unit": "mA"}
